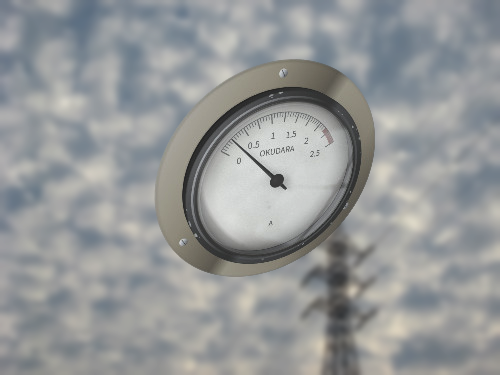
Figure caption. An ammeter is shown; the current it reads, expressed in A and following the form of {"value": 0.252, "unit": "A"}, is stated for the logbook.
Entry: {"value": 0.25, "unit": "A"}
